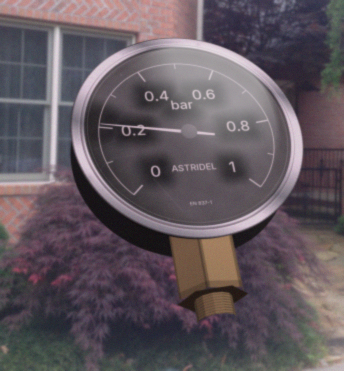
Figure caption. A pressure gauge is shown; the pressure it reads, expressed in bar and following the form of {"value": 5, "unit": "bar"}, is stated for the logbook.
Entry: {"value": 0.2, "unit": "bar"}
